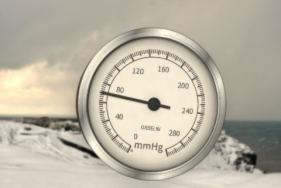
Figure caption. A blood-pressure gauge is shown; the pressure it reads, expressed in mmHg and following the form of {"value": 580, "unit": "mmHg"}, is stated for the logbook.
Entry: {"value": 70, "unit": "mmHg"}
